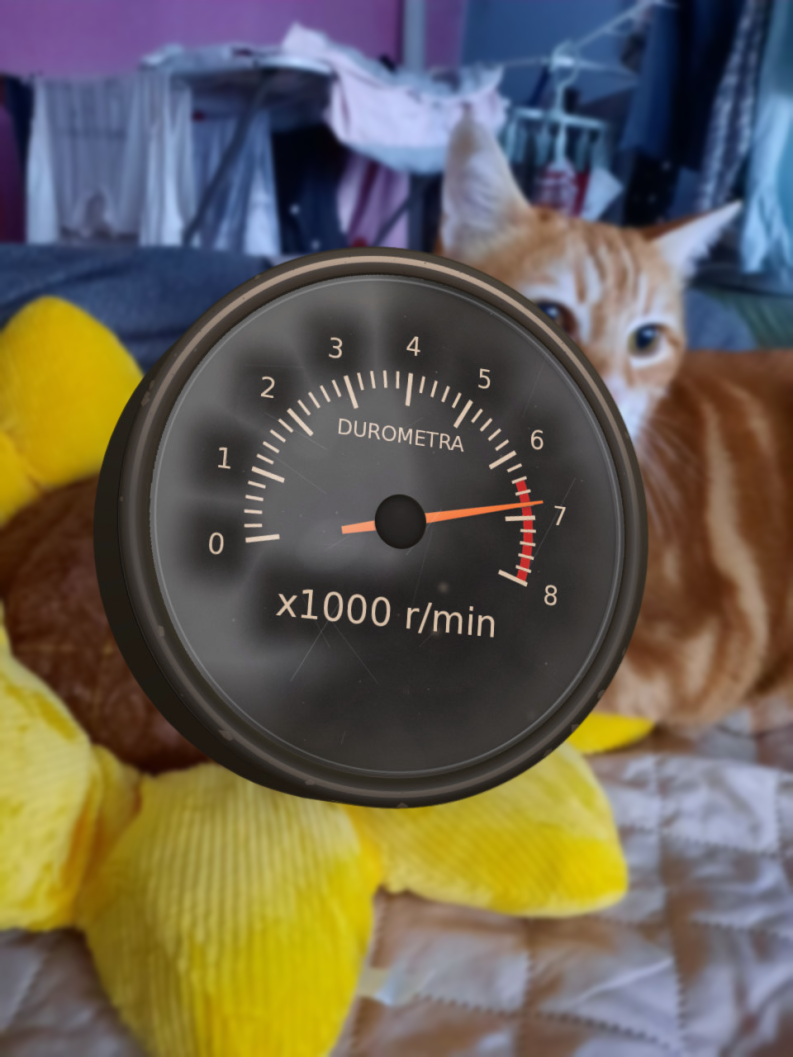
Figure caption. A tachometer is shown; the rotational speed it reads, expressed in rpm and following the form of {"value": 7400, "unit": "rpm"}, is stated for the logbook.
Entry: {"value": 6800, "unit": "rpm"}
